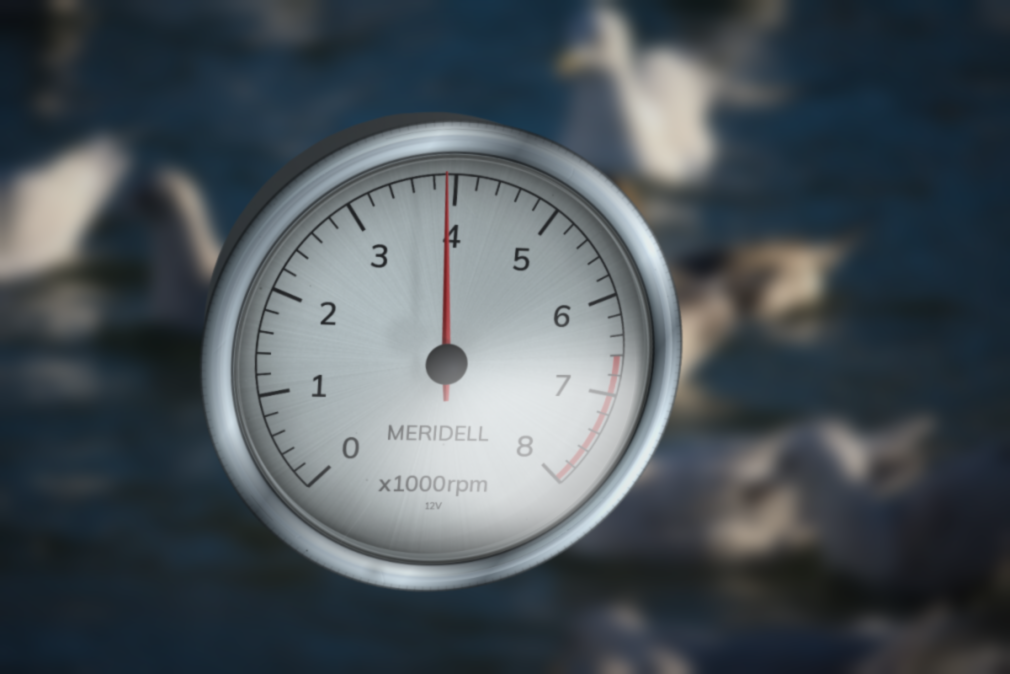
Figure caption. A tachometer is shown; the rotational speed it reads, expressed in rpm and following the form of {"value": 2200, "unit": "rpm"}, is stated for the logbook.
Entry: {"value": 3900, "unit": "rpm"}
